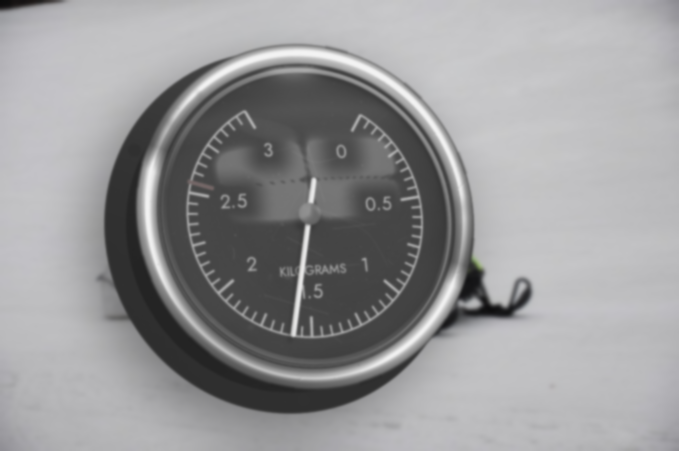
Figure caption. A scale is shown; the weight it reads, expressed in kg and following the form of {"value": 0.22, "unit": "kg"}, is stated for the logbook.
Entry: {"value": 1.6, "unit": "kg"}
